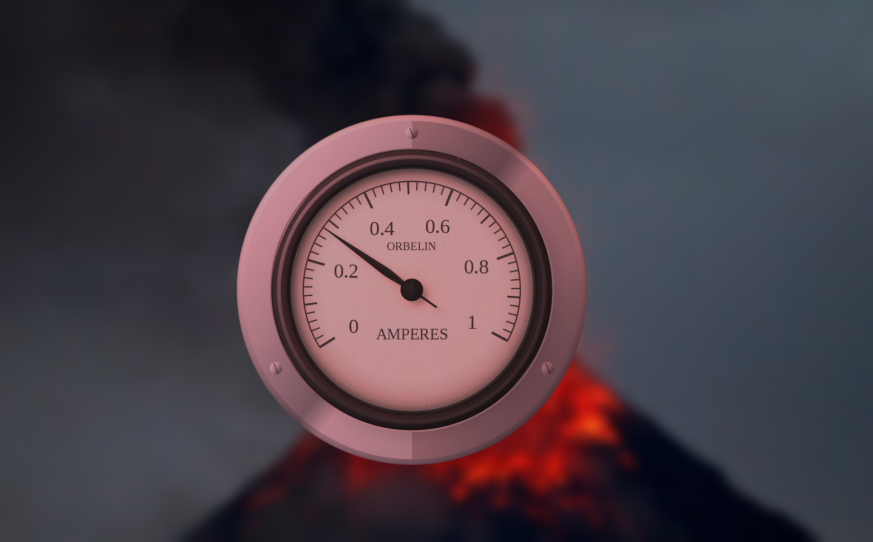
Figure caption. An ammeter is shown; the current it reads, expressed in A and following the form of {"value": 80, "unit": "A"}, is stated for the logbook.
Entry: {"value": 0.28, "unit": "A"}
